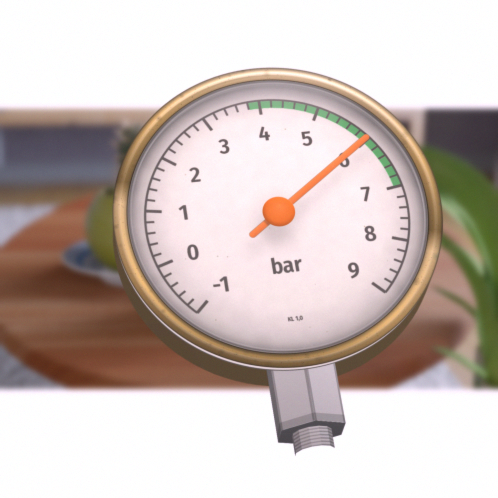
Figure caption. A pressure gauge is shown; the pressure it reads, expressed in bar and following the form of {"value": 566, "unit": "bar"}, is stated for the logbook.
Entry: {"value": 6, "unit": "bar"}
